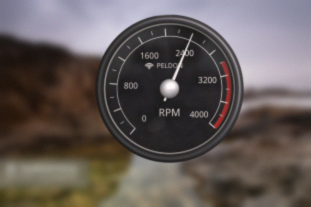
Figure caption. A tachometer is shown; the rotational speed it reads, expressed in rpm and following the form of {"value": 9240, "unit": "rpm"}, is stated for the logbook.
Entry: {"value": 2400, "unit": "rpm"}
